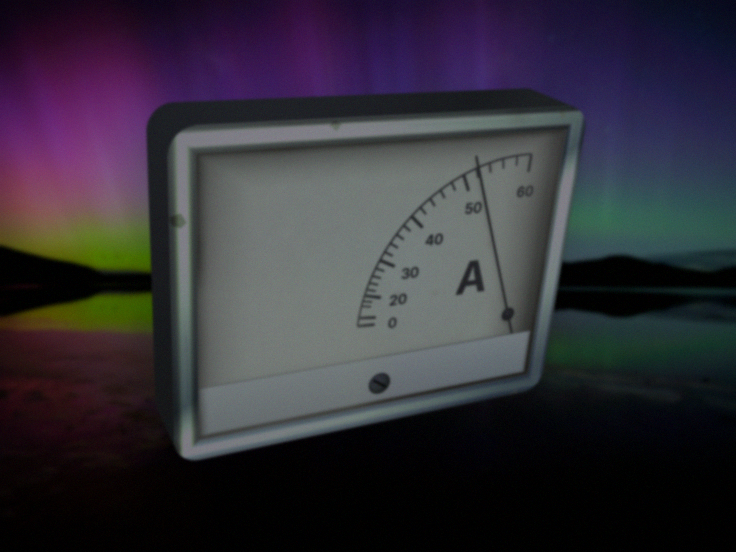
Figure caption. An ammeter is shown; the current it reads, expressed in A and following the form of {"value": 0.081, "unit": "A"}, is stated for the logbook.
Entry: {"value": 52, "unit": "A"}
